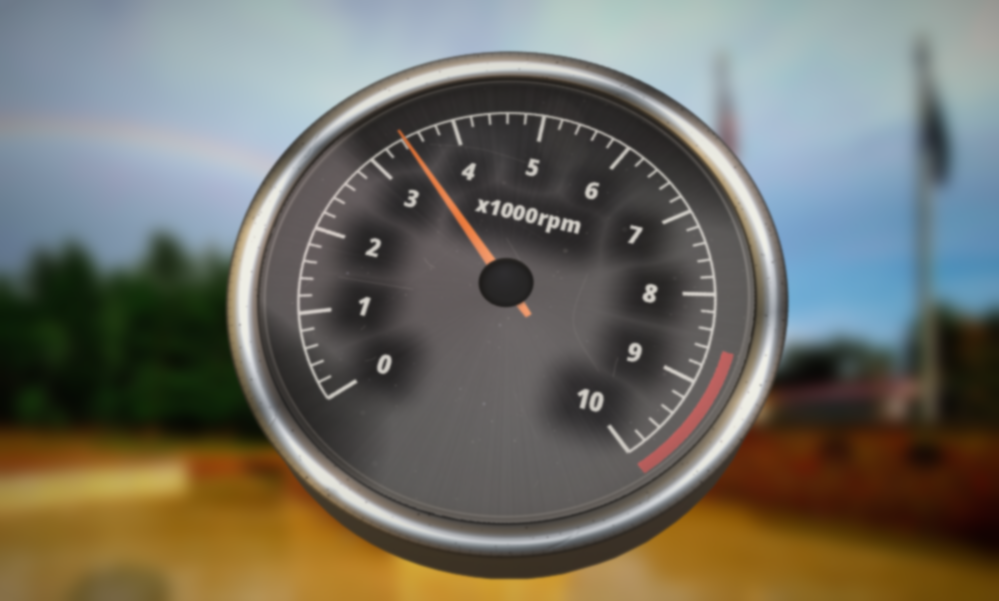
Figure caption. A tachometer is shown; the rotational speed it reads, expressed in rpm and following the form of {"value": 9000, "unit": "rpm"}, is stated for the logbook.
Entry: {"value": 3400, "unit": "rpm"}
